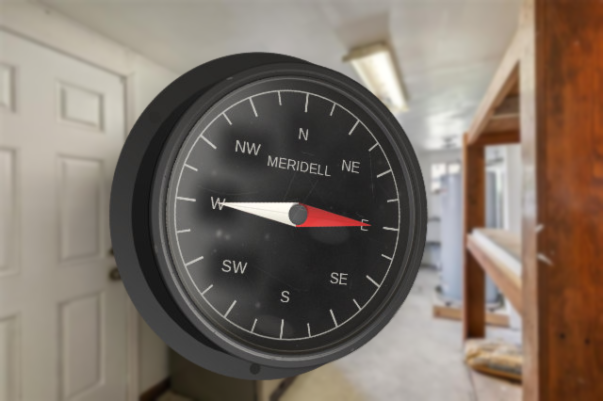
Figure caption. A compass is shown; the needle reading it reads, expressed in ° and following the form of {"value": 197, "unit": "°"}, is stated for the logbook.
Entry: {"value": 90, "unit": "°"}
